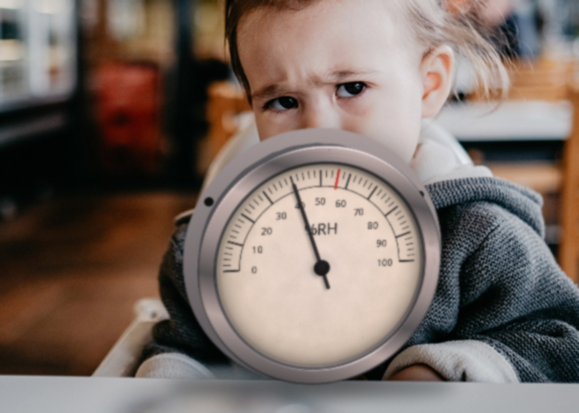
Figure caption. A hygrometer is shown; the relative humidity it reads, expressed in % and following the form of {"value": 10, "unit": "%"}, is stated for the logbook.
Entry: {"value": 40, "unit": "%"}
